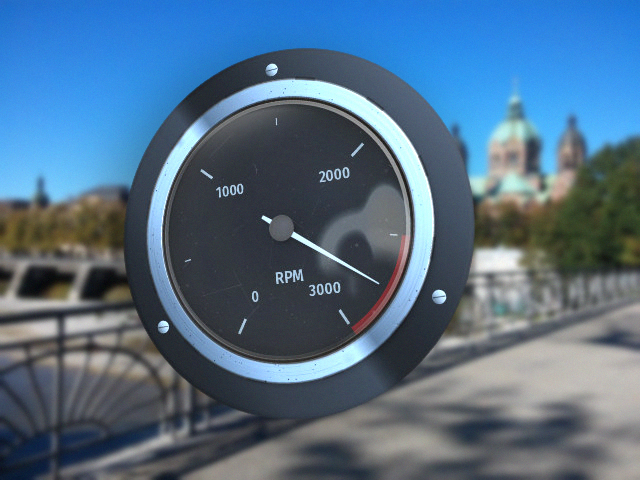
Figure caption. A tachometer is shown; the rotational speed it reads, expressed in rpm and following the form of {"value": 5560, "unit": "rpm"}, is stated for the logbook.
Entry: {"value": 2750, "unit": "rpm"}
